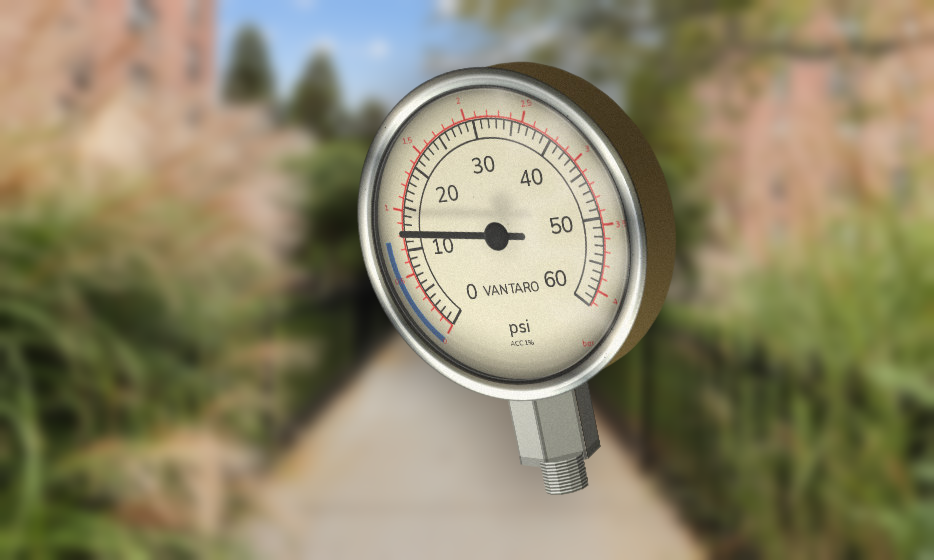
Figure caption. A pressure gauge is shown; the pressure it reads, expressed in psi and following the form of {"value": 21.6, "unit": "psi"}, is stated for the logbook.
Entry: {"value": 12, "unit": "psi"}
